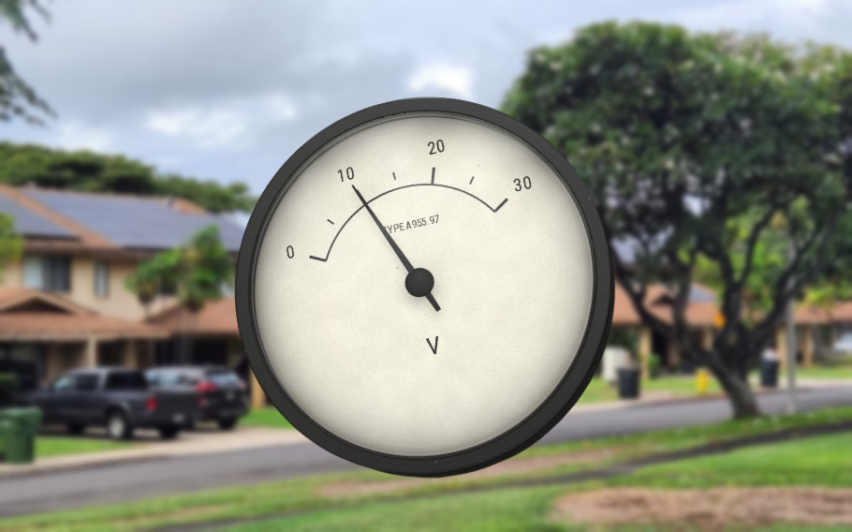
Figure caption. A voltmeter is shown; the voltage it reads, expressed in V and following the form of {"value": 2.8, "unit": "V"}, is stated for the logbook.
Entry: {"value": 10, "unit": "V"}
